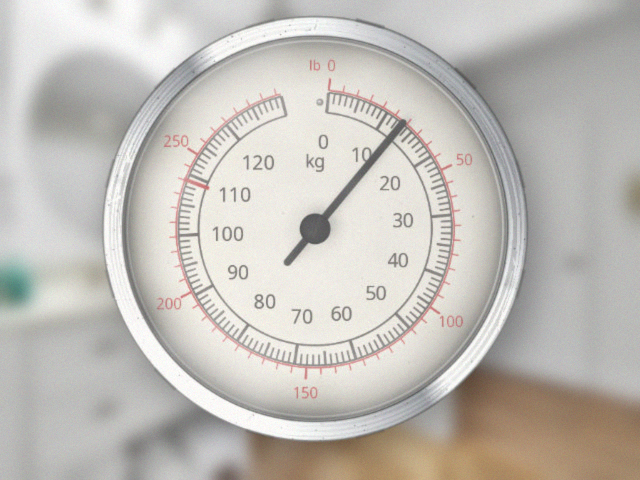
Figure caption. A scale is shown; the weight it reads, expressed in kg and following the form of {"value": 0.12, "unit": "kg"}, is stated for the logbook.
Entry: {"value": 13, "unit": "kg"}
